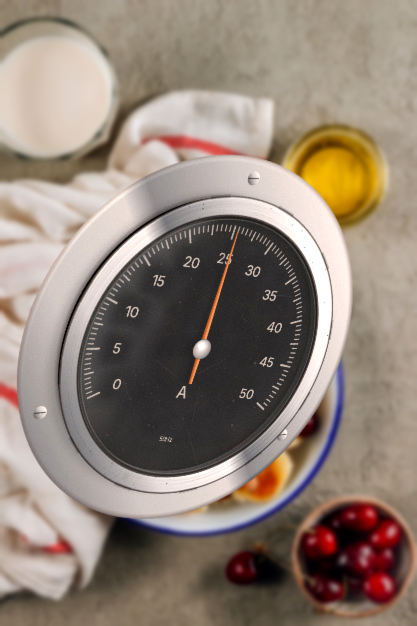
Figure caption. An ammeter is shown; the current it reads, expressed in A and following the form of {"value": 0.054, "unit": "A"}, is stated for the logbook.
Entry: {"value": 25, "unit": "A"}
